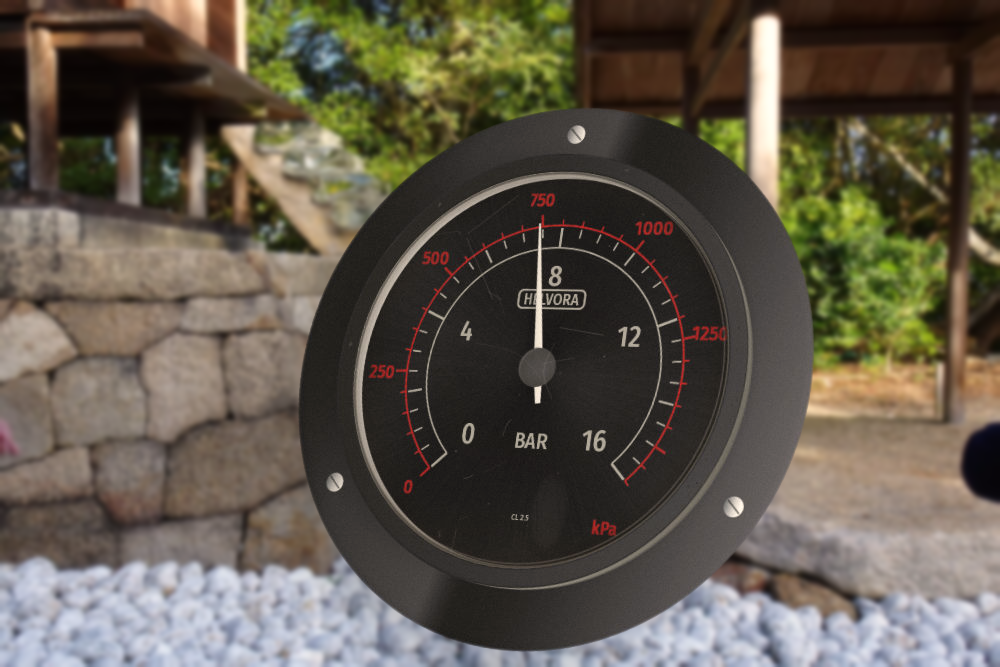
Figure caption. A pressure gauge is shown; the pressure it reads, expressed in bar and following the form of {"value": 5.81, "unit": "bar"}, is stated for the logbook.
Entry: {"value": 7.5, "unit": "bar"}
